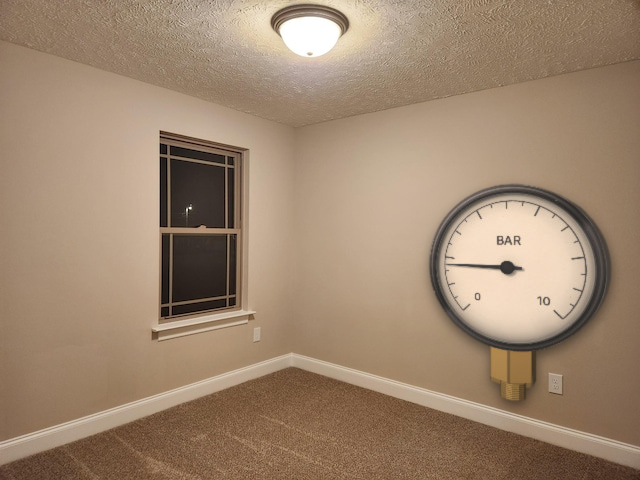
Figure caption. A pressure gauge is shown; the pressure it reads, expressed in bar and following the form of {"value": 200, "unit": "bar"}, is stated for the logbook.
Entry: {"value": 1.75, "unit": "bar"}
